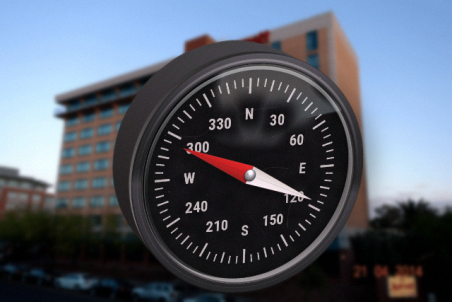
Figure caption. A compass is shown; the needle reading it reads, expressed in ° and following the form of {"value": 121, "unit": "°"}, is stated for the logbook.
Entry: {"value": 295, "unit": "°"}
